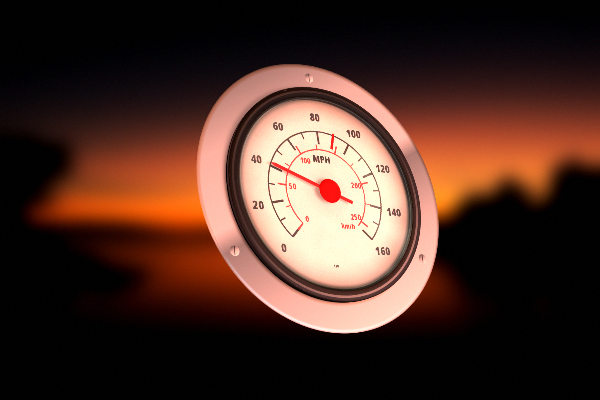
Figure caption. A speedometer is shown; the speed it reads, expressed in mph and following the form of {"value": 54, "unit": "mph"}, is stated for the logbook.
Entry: {"value": 40, "unit": "mph"}
